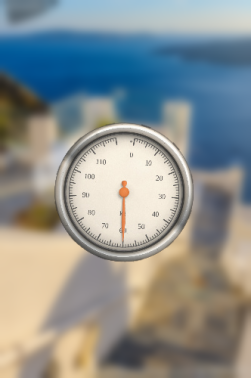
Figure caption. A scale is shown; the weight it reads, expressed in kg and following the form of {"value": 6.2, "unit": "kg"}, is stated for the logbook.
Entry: {"value": 60, "unit": "kg"}
